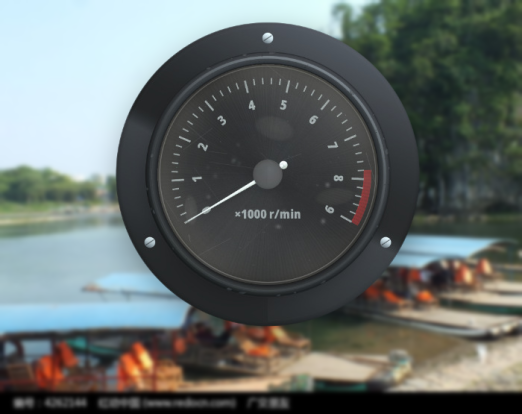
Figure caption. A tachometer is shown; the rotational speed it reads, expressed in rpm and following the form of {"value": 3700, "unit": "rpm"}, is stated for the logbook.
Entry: {"value": 0, "unit": "rpm"}
